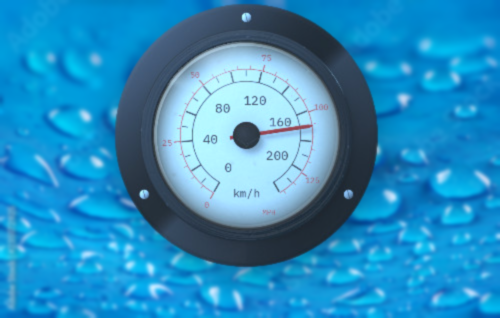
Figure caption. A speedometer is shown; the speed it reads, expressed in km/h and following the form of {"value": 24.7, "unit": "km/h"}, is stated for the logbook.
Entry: {"value": 170, "unit": "km/h"}
